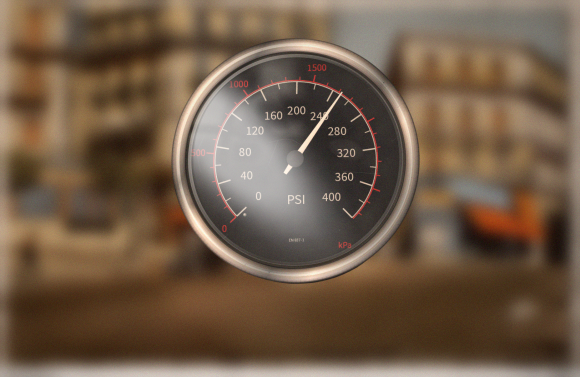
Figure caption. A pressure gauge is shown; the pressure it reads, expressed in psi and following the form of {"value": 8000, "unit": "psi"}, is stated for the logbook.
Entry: {"value": 250, "unit": "psi"}
